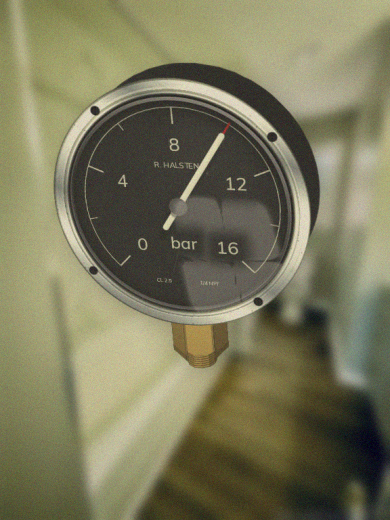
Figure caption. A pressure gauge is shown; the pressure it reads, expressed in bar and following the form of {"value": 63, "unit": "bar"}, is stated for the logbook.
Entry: {"value": 10, "unit": "bar"}
